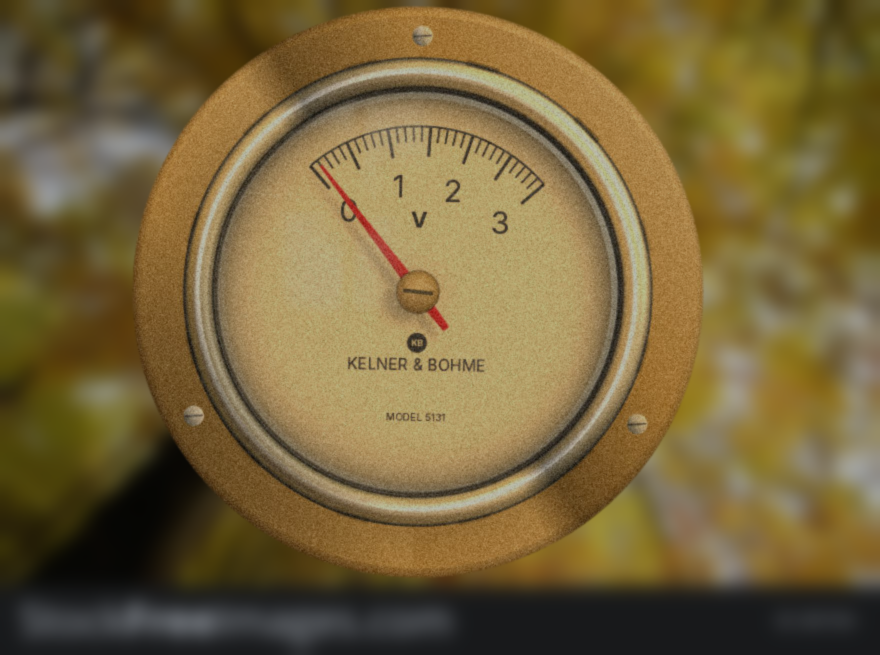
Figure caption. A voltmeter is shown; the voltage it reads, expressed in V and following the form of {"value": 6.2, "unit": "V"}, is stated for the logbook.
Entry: {"value": 0.1, "unit": "V"}
